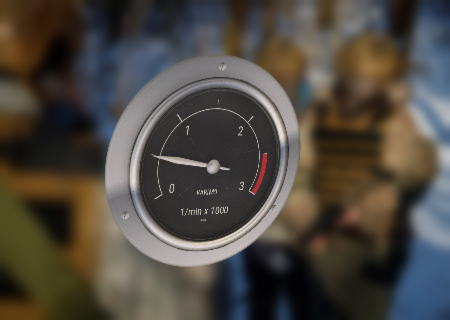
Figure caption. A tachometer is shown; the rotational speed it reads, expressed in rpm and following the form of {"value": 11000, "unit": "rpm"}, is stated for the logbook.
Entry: {"value": 500, "unit": "rpm"}
